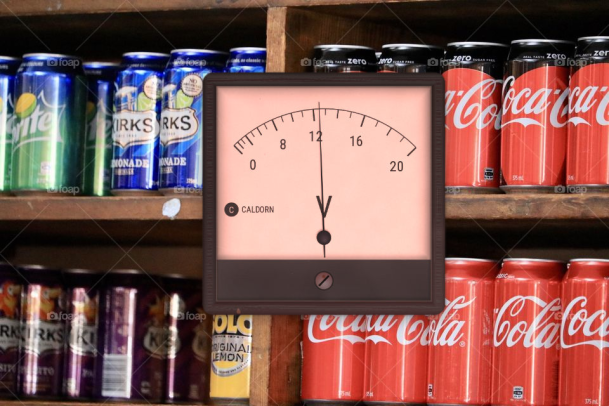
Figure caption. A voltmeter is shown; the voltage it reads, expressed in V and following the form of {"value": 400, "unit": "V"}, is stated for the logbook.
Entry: {"value": 12.5, "unit": "V"}
